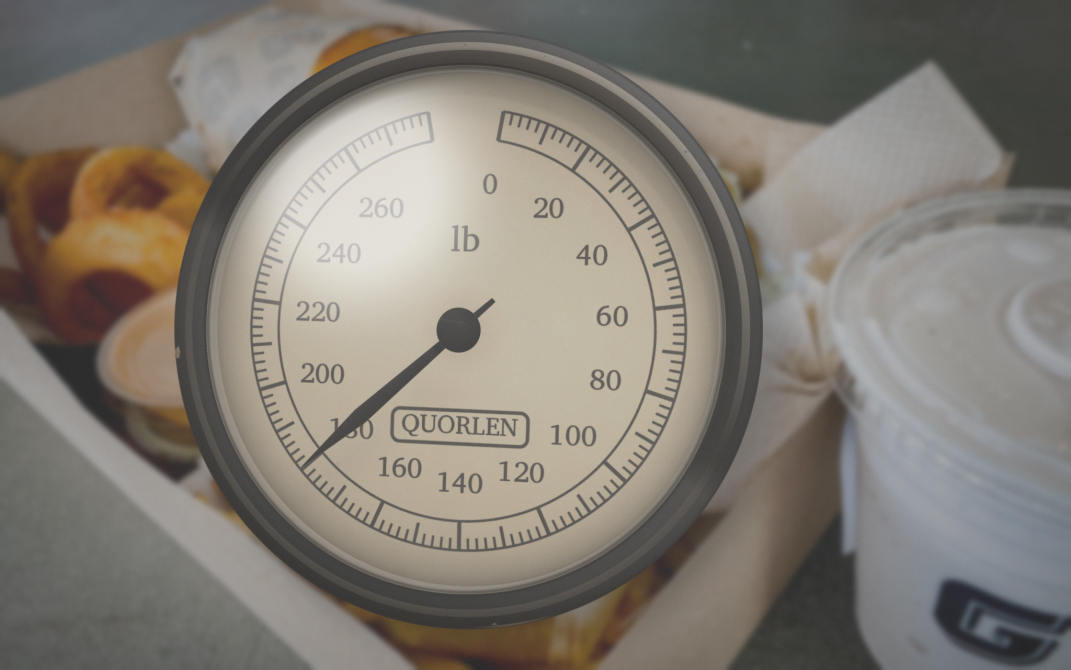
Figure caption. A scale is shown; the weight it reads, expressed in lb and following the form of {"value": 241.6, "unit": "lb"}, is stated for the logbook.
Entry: {"value": 180, "unit": "lb"}
